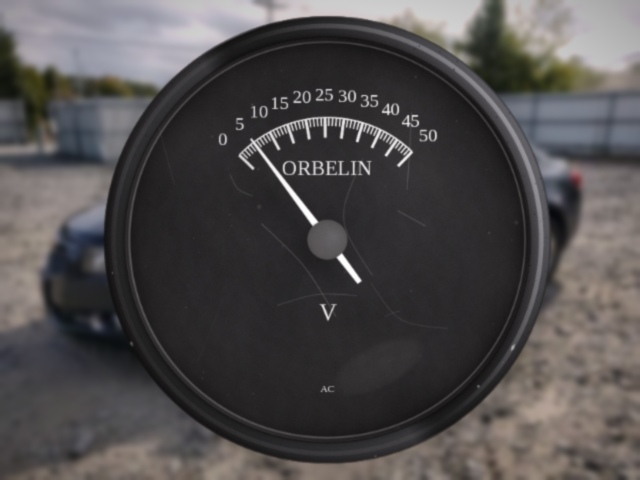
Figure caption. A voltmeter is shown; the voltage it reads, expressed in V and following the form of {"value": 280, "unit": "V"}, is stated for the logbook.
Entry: {"value": 5, "unit": "V"}
